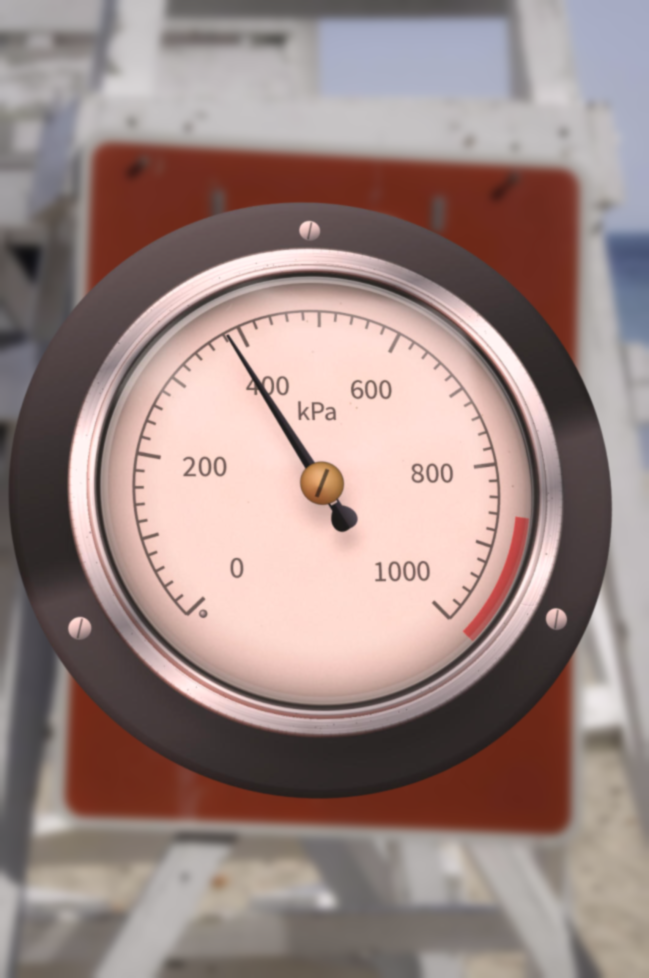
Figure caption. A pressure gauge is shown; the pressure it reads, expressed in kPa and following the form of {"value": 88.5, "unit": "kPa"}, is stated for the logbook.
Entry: {"value": 380, "unit": "kPa"}
